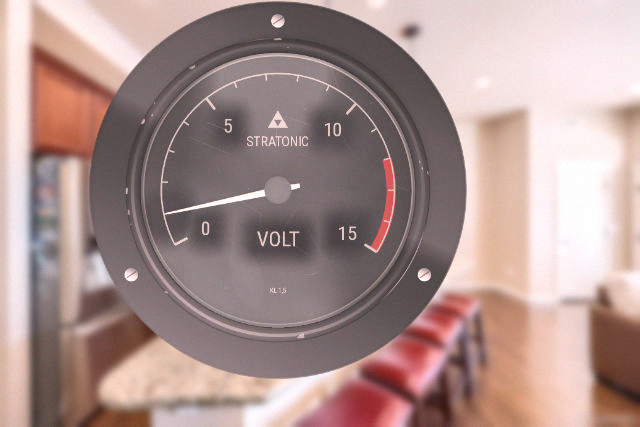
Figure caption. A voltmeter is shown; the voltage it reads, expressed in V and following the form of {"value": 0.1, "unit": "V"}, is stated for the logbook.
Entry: {"value": 1, "unit": "V"}
